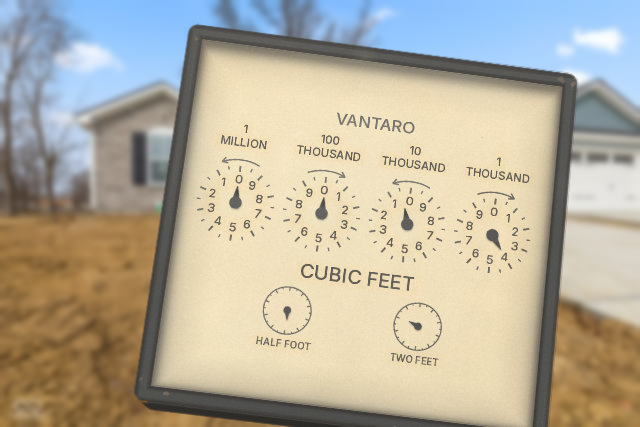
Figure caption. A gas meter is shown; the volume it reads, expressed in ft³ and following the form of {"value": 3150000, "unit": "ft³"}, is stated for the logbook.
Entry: {"value": 400, "unit": "ft³"}
